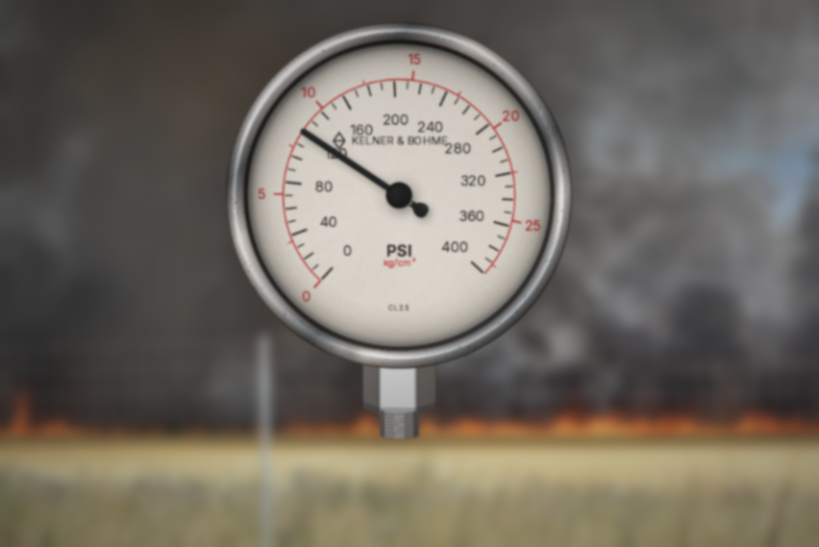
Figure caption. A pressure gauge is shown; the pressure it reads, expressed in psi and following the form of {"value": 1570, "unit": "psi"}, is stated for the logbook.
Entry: {"value": 120, "unit": "psi"}
